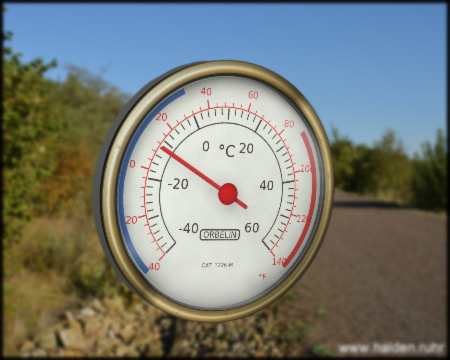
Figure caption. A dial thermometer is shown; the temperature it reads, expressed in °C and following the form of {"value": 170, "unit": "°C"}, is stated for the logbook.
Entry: {"value": -12, "unit": "°C"}
